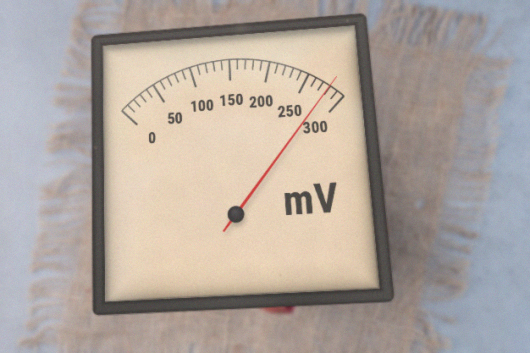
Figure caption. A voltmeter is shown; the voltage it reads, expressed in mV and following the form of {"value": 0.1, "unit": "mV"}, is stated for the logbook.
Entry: {"value": 280, "unit": "mV"}
